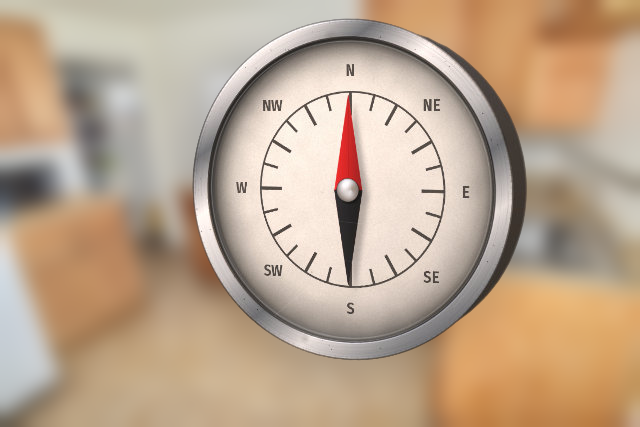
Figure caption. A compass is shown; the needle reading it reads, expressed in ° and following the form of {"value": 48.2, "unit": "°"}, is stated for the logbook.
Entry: {"value": 0, "unit": "°"}
